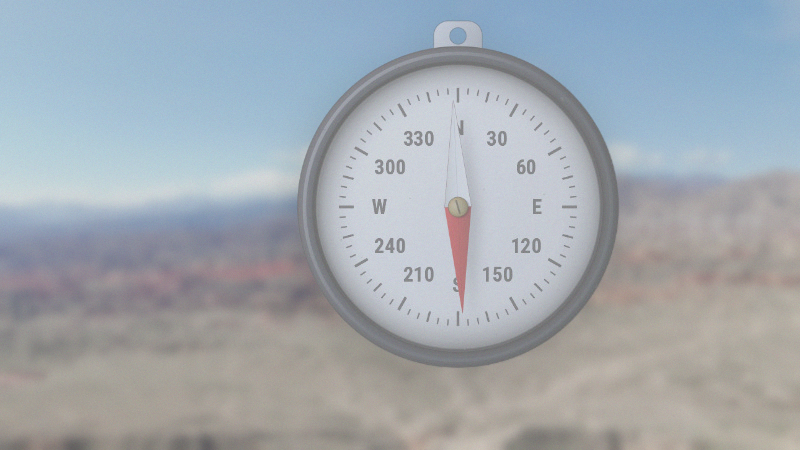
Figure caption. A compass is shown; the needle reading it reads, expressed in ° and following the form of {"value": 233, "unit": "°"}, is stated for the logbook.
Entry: {"value": 177.5, "unit": "°"}
